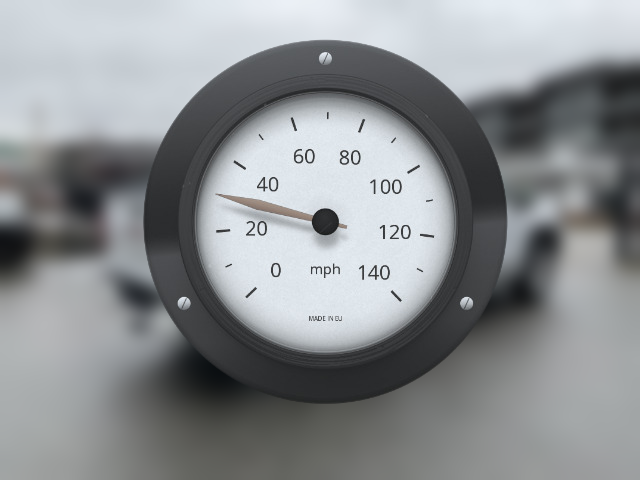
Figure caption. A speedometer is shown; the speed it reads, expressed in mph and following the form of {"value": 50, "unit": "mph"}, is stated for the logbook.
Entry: {"value": 30, "unit": "mph"}
